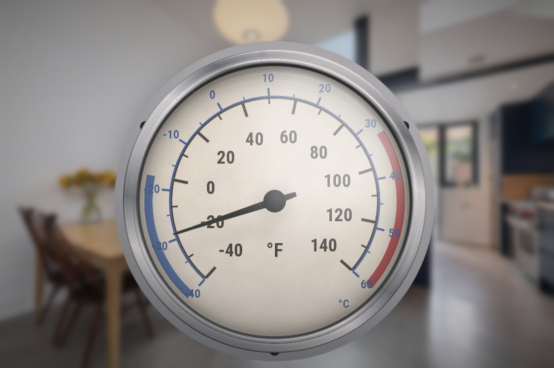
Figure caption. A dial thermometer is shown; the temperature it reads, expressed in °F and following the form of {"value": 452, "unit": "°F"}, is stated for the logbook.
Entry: {"value": -20, "unit": "°F"}
